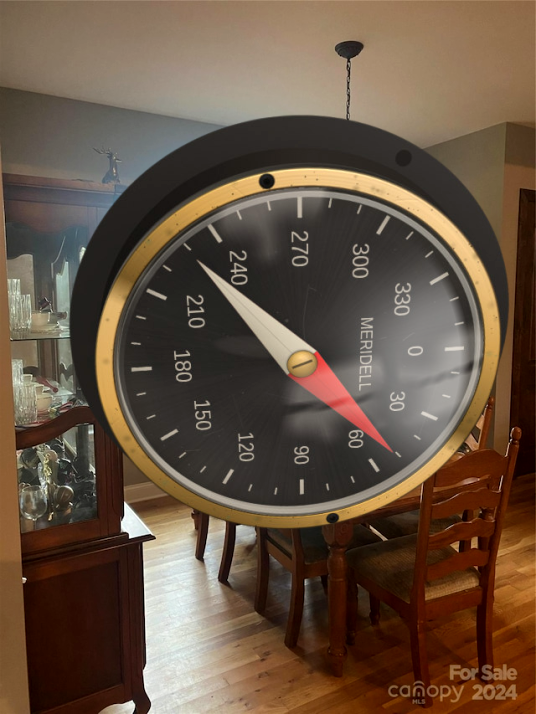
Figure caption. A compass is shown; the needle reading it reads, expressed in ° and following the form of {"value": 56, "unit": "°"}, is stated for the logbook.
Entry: {"value": 50, "unit": "°"}
